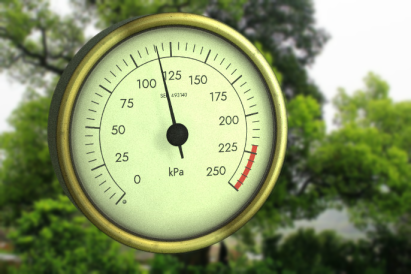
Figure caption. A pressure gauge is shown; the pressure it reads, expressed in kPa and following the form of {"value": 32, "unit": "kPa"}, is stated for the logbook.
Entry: {"value": 115, "unit": "kPa"}
